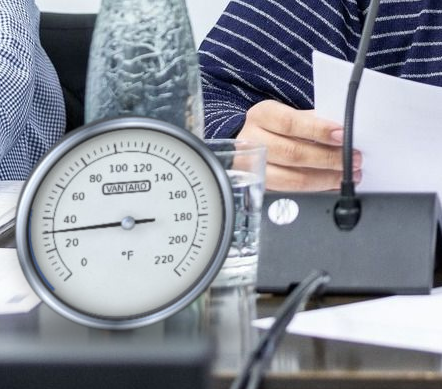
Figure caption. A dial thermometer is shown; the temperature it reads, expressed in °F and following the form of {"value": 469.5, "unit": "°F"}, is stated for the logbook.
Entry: {"value": 32, "unit": "°F"}
